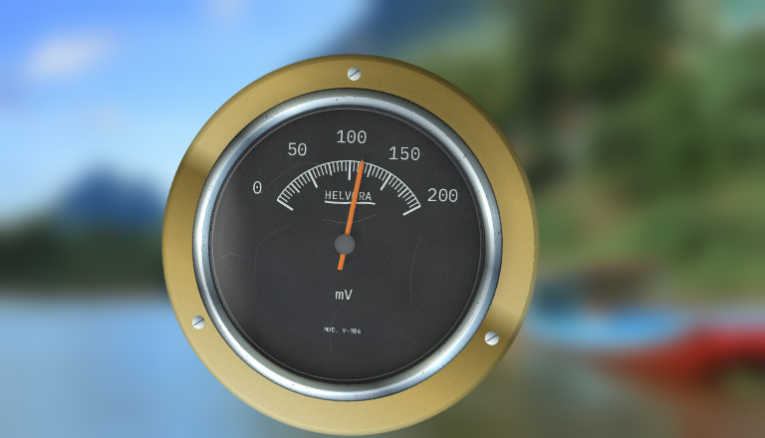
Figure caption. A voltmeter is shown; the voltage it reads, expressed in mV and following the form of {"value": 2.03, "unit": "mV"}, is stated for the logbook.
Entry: {"value": 115, "unit": "mV"}
